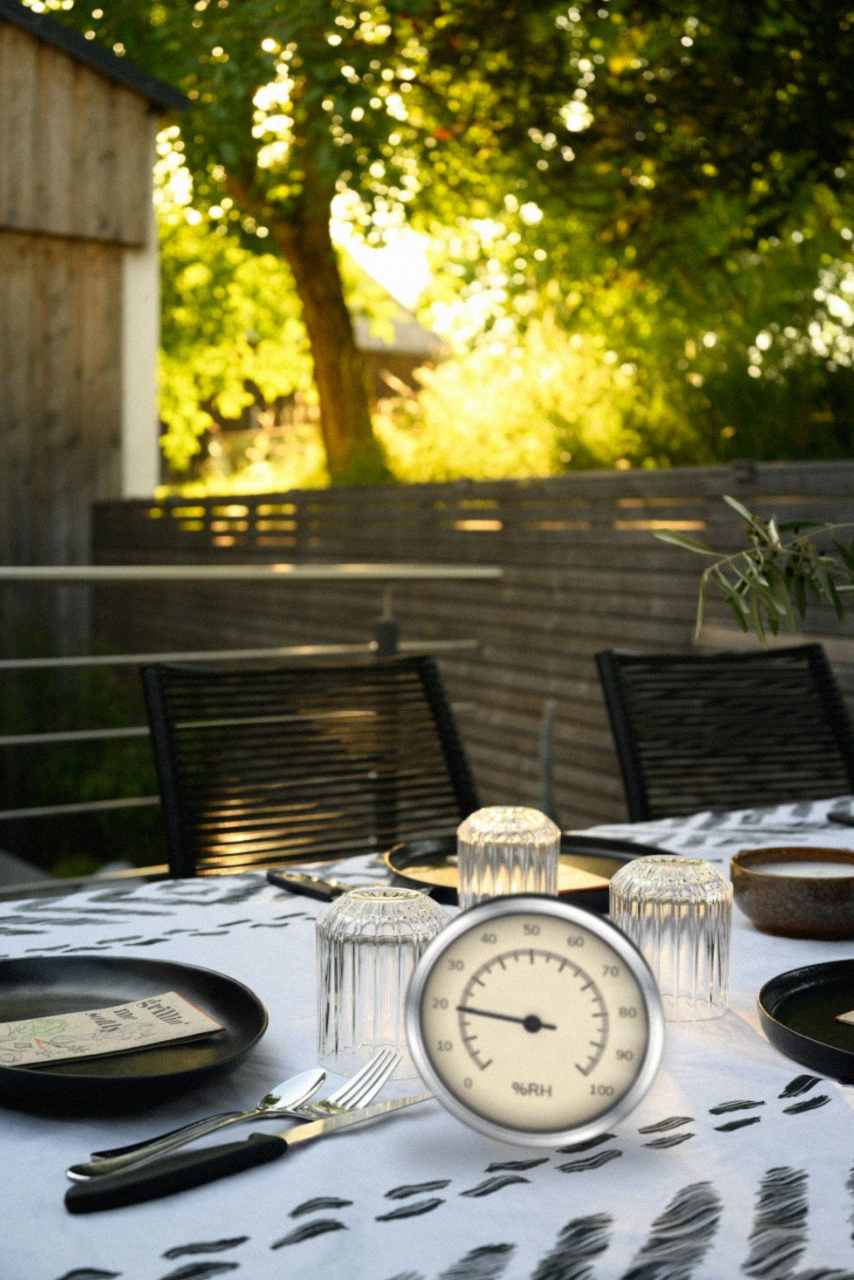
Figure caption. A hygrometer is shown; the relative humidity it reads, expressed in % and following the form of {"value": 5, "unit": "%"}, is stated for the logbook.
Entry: {"value": 20, "unit": "%"}
